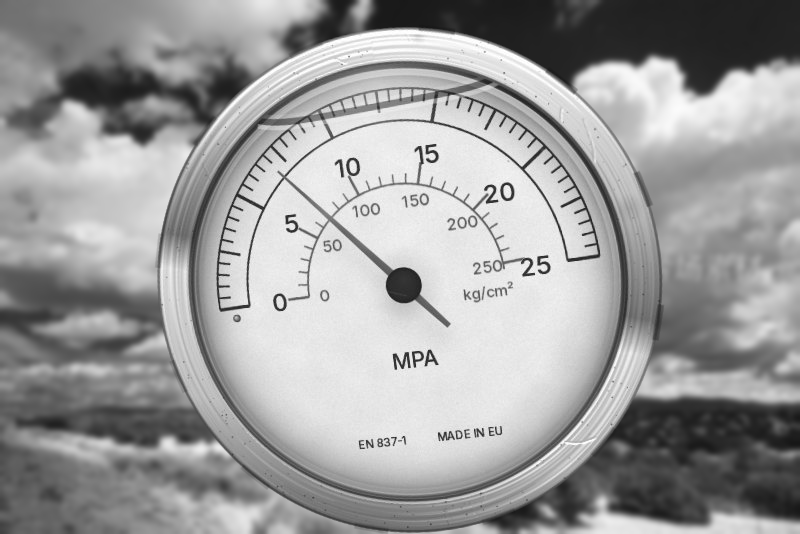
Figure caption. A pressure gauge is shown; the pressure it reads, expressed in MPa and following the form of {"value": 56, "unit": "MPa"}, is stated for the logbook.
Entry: {"value": 7, "unit": "MPa"}
